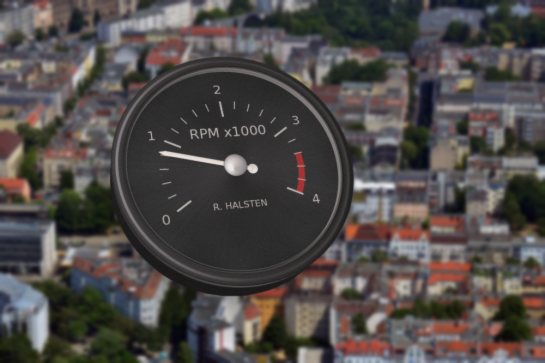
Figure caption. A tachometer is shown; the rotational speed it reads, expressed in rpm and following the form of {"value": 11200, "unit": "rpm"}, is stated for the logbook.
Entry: {"value": 800, "unit": "rpm"}
